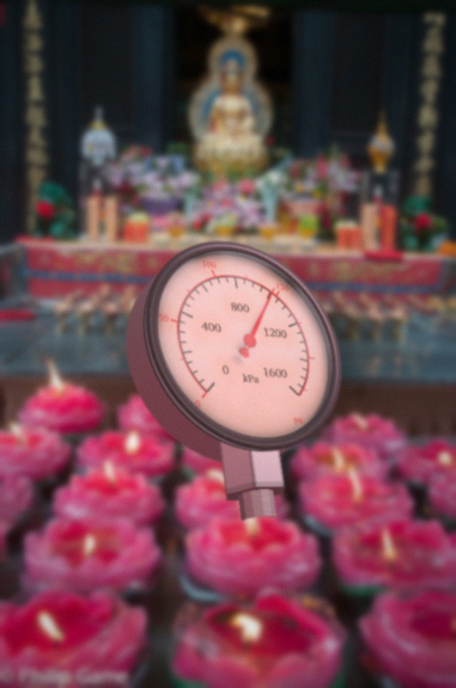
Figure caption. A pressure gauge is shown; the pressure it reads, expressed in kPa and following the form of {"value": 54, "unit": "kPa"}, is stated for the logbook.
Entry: {"value": 1000, "unit": "kPa"}
